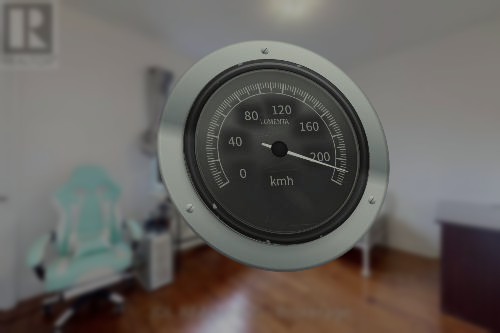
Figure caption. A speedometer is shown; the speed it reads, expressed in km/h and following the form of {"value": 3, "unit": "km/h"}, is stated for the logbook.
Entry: {"value": 210, "unit": "km/h"}
